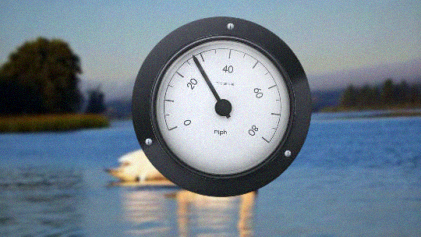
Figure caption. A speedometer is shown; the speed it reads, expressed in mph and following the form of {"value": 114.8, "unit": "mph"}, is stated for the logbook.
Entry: {"value": 27.5, "unit": "mph"}
